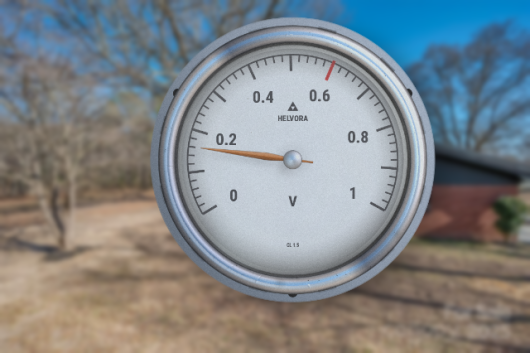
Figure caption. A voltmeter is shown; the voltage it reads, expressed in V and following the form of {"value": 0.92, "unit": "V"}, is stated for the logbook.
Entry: {"value": 0.16, "unit": "V"}
